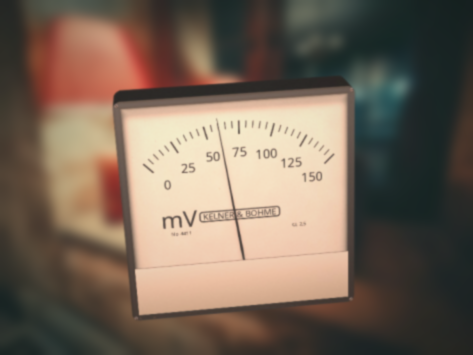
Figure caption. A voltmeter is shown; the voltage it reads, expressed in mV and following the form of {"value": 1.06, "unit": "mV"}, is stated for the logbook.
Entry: {"value": 60, "unit": "mV"}
